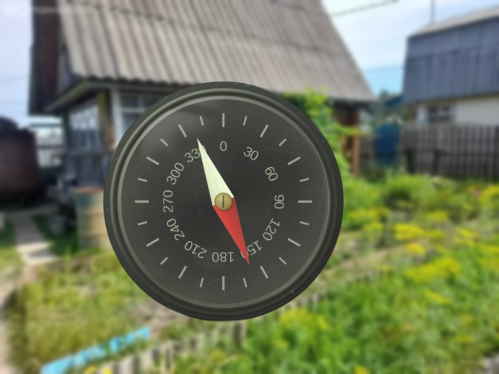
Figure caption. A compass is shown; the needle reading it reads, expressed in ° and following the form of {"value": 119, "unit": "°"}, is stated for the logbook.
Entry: {"value": 157.5, "unit": "°"}
